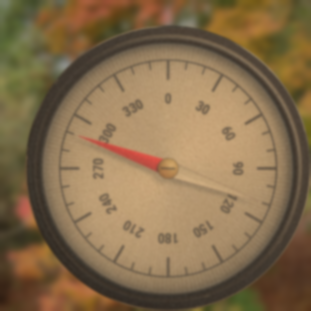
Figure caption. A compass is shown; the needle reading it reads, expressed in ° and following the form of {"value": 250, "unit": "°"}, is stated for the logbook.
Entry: {"value": 290, "unit": "°"}
